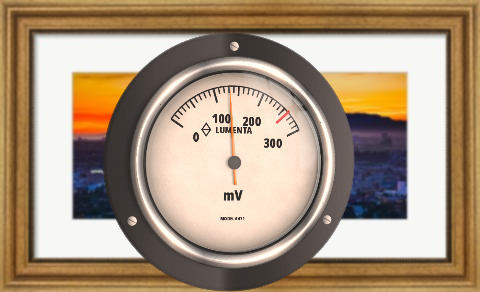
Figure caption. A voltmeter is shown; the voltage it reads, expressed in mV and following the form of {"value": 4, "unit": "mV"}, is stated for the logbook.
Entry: {"value": 130, "unit": "mV"}
